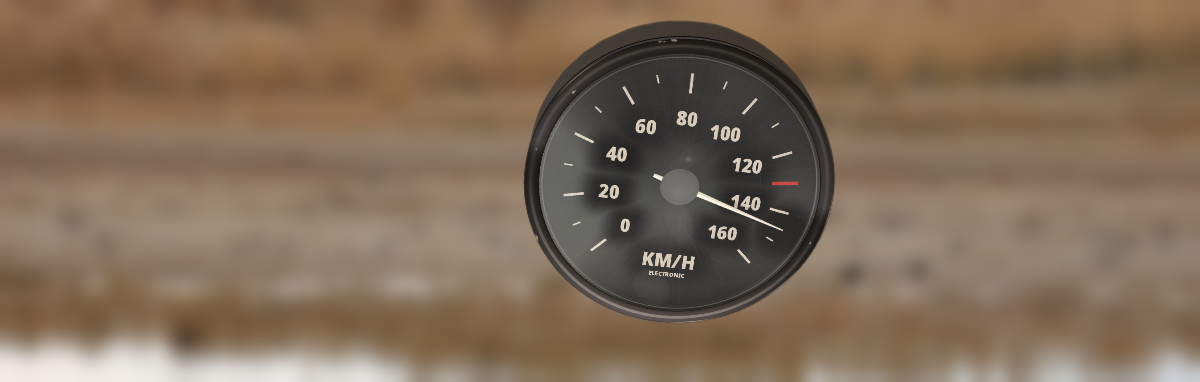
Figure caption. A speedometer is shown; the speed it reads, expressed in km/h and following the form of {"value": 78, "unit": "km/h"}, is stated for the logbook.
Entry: {"value": 145, "unit": "km/h"}
